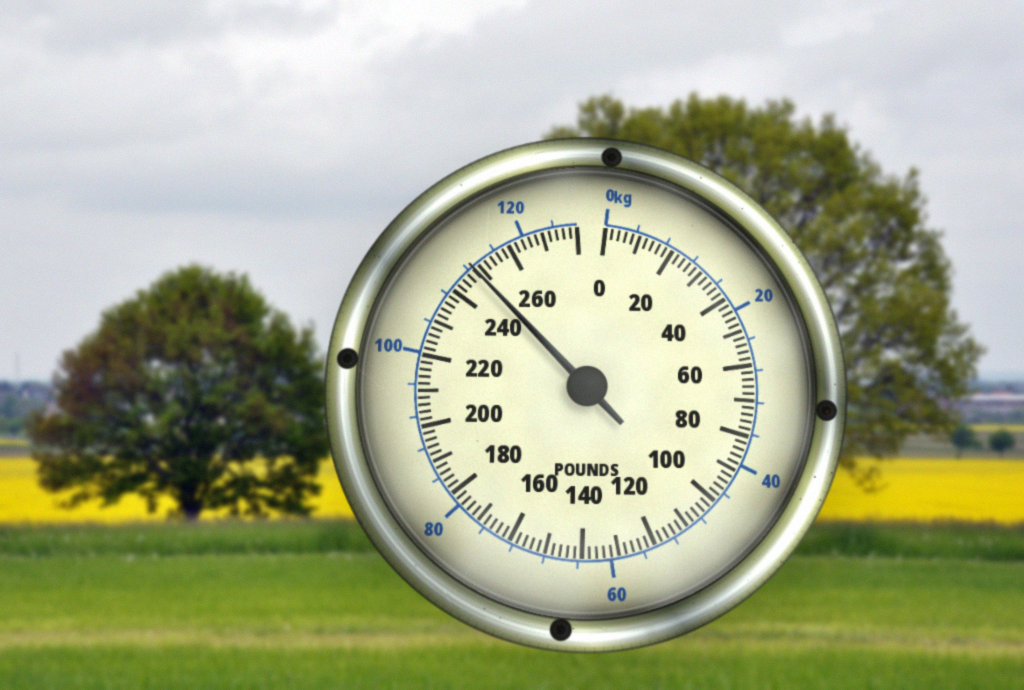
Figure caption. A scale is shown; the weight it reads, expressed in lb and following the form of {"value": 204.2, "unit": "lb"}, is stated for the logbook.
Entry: {"value": 248, "unit": "lb"}
